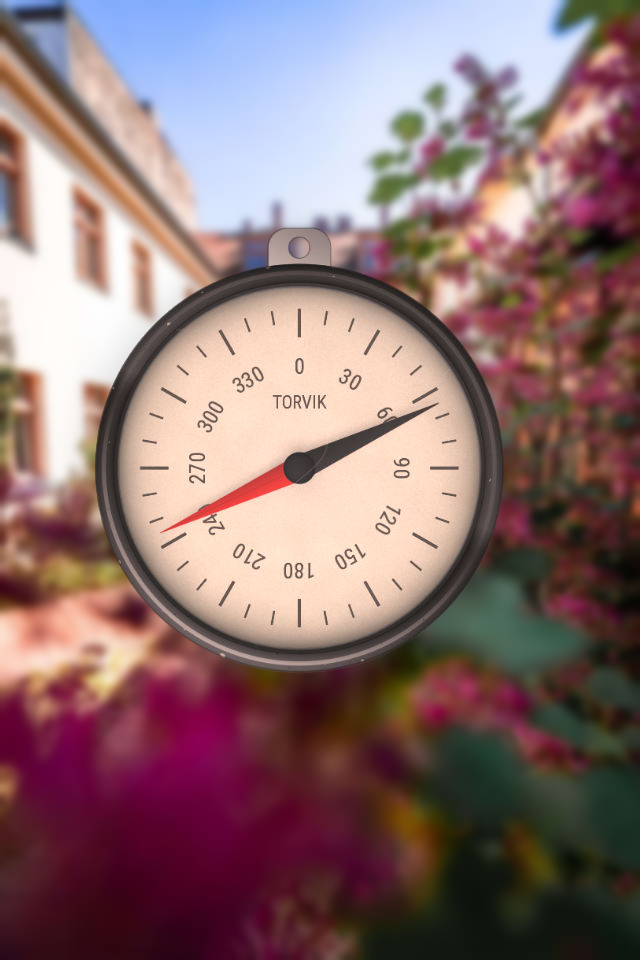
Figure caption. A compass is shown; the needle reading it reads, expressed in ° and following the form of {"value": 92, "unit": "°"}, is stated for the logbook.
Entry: {"value": 245, "unit": "°"}
